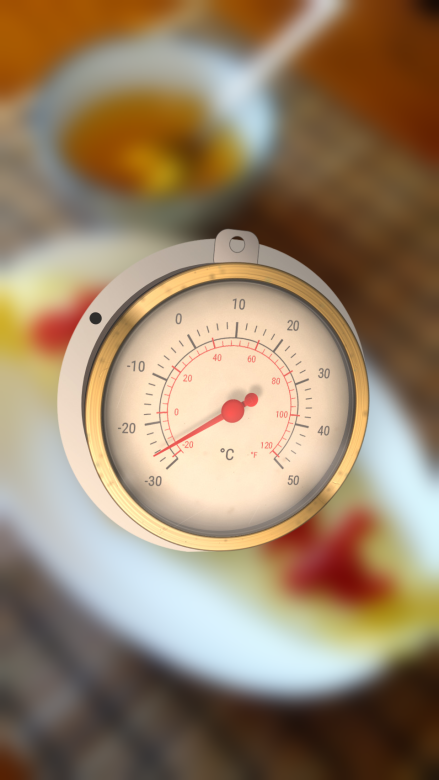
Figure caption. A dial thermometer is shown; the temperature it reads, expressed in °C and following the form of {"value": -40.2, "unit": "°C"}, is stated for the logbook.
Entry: {"value": -26, "unit": "°C"}
